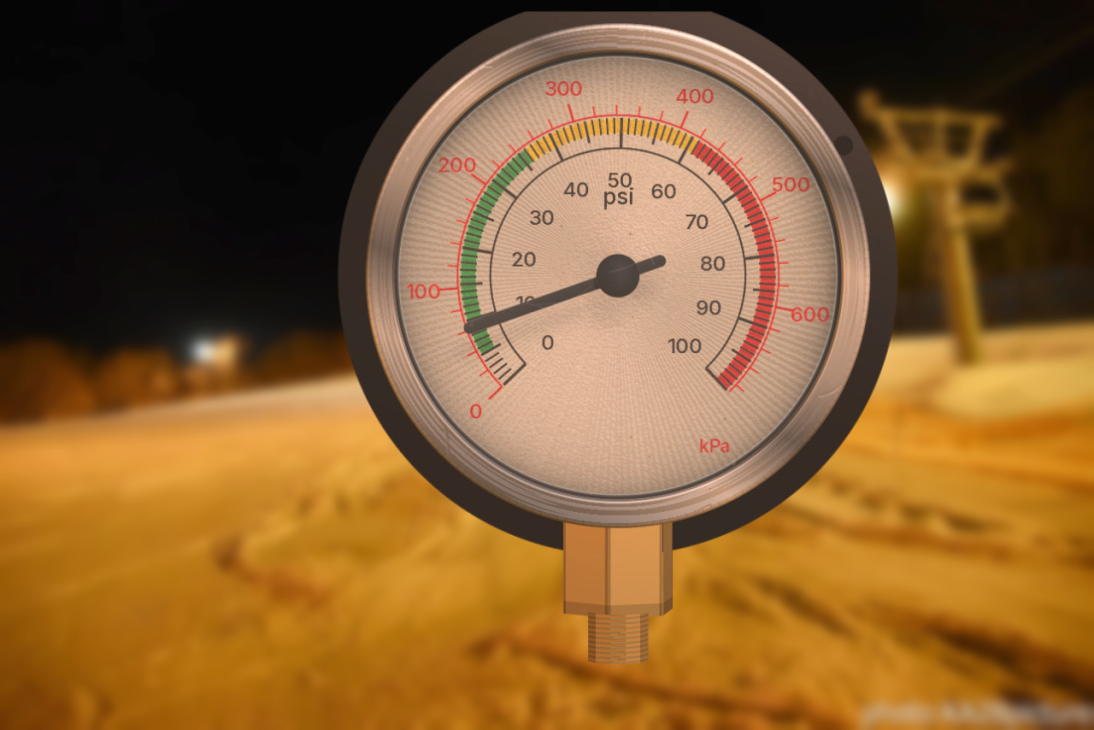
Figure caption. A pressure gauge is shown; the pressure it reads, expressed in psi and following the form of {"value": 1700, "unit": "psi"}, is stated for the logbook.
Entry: {"value": 9, "unit": "psi"}
